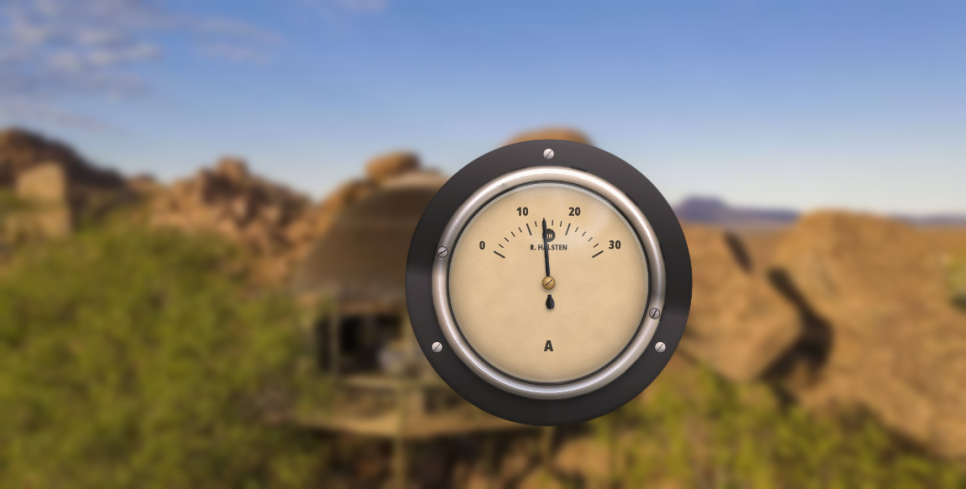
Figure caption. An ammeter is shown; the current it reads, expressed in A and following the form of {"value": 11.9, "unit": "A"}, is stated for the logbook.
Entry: {"value": 14, "unit": "A"}
